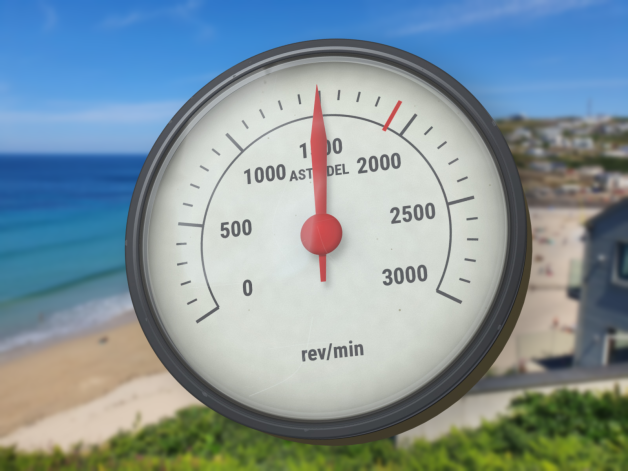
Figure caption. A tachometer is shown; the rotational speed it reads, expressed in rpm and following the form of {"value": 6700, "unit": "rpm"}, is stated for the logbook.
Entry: {"value": 1500, "unit": "rpm"}
